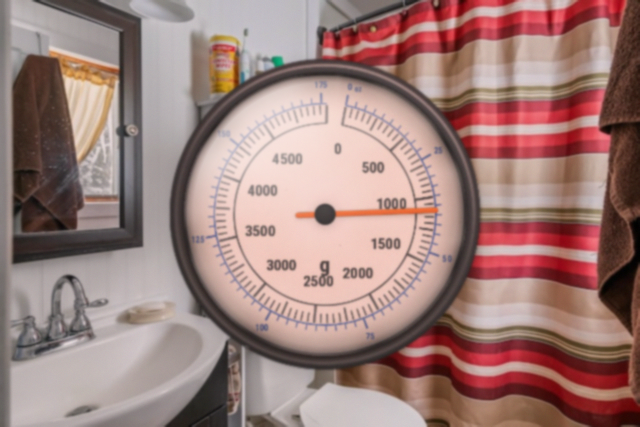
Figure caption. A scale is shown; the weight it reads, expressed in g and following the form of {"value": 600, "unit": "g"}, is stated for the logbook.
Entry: {"value": 1100, "unit": "g"}
